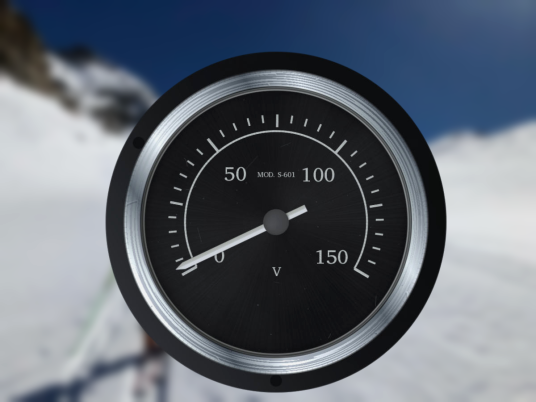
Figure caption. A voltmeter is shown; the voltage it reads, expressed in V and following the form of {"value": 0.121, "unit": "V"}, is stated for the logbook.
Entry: {"value": 2.5, "unit": "V"}
